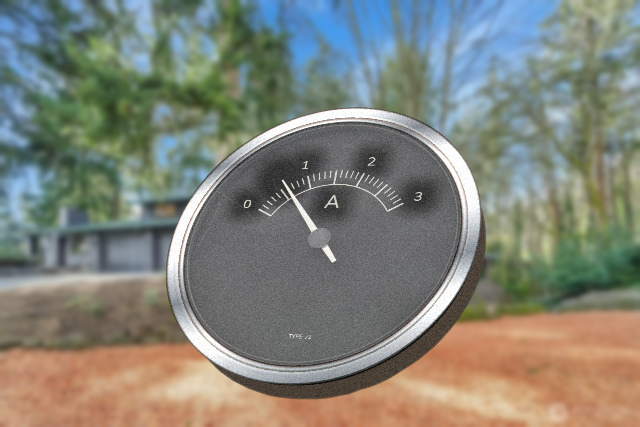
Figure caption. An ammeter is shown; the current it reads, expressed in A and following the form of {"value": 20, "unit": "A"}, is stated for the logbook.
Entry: {"value": 0.6, "unit": "A"}
